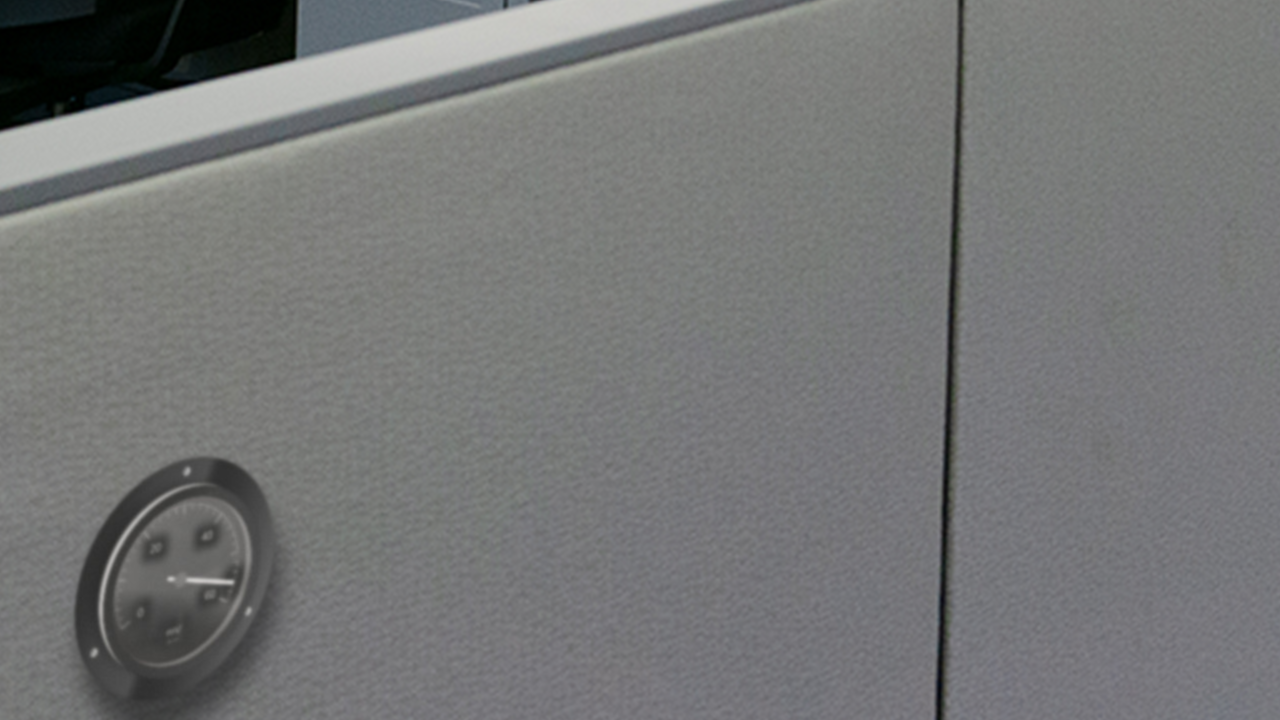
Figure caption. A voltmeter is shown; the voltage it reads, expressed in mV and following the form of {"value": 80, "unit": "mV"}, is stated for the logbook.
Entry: {"value": 56, "unit": "mV"}
